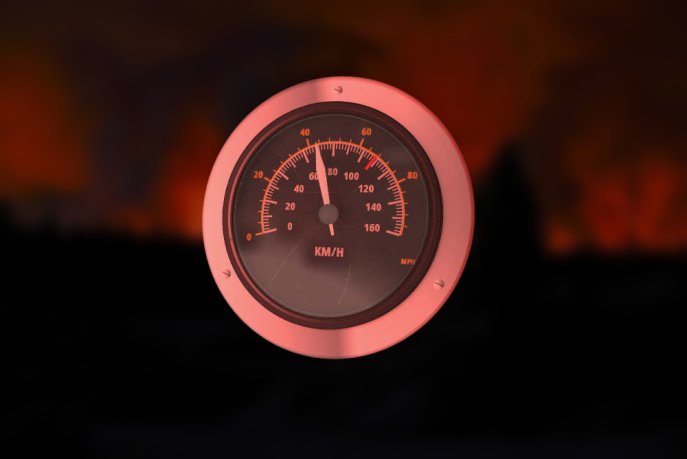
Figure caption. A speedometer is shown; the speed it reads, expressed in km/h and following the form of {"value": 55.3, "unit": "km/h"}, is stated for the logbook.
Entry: {"value": 70, "unit": "km/h"}
